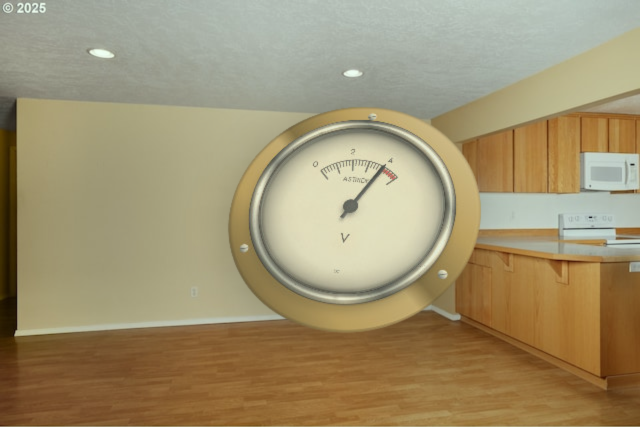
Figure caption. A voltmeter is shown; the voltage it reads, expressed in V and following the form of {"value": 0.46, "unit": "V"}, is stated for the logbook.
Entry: {"value": 4, "unit": "V"}
